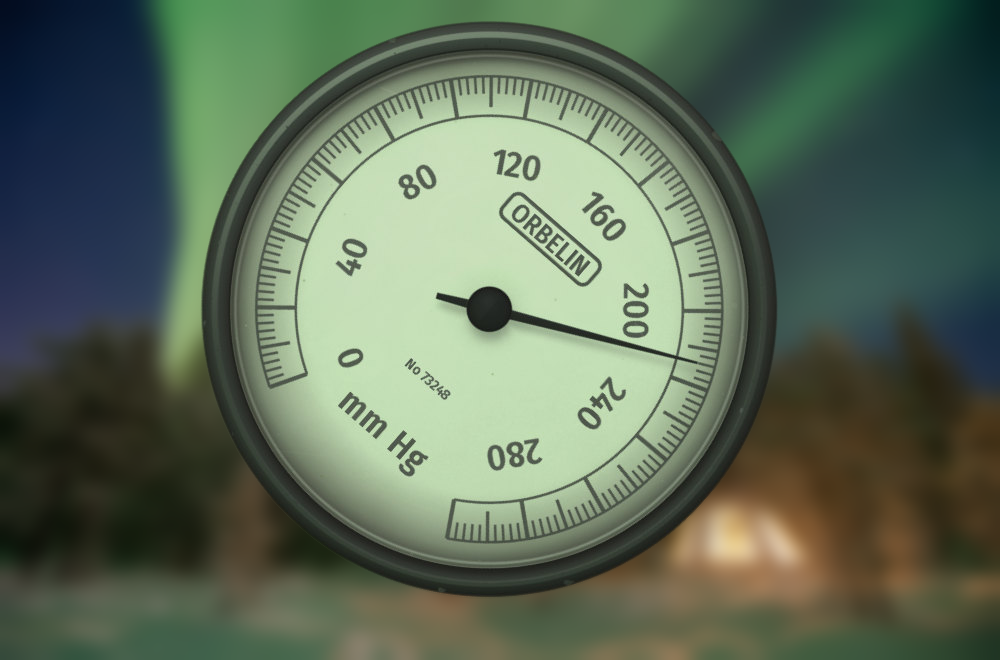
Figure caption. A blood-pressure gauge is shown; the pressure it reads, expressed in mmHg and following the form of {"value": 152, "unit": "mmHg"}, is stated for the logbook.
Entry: {"value": 214, "unit": "mmHg"}
